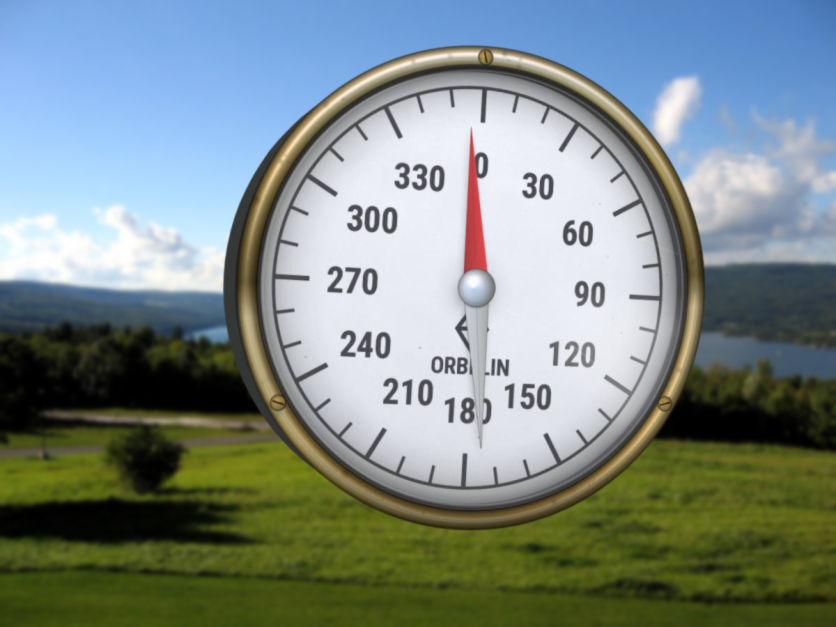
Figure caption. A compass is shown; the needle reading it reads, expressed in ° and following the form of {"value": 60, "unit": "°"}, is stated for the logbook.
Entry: {"value": 355, "unit": "°"}
